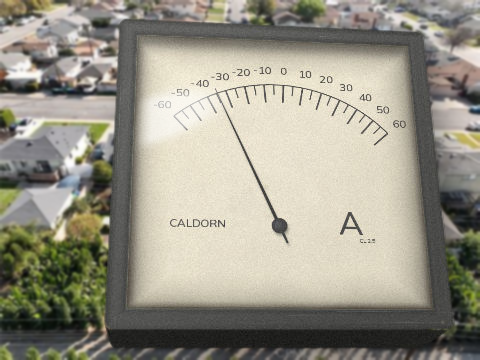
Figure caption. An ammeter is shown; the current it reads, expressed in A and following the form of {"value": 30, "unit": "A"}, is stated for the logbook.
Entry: {"value": -35, "unit": "A"}
